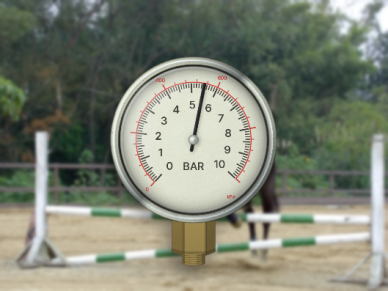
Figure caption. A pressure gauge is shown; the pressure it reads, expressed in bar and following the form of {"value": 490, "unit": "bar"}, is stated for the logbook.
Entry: {"value": 5.5, "unit": "bar"}
